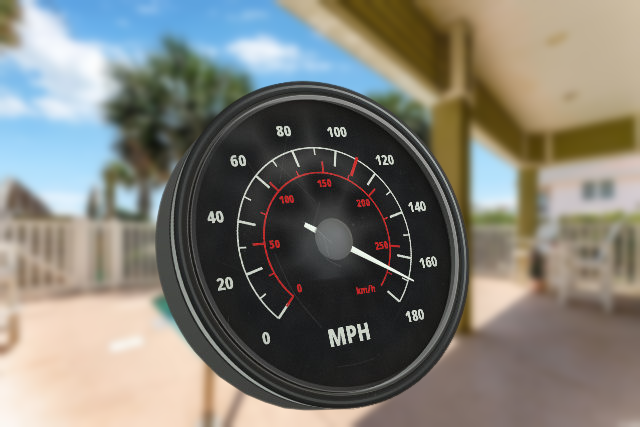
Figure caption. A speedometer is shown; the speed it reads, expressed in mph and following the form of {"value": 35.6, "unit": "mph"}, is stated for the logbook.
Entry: {"value": 170, "unit": "mph"}
